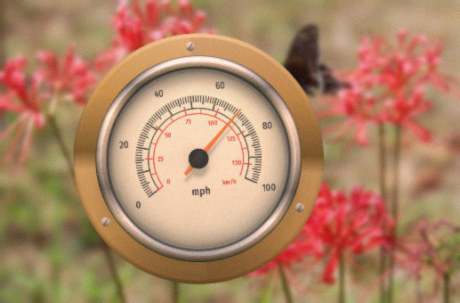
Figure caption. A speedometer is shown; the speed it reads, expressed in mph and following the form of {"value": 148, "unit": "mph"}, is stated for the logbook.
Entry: {"value": 70, "unit": "mph"}
